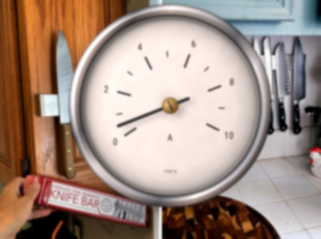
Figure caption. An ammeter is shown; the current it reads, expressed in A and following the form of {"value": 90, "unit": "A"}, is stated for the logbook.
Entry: {"value": 0.5, "unit": "A"}
